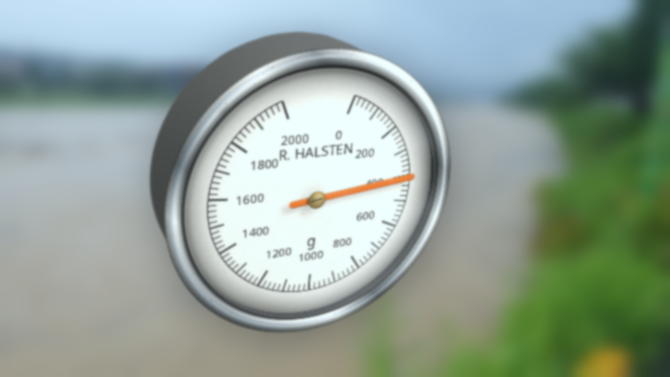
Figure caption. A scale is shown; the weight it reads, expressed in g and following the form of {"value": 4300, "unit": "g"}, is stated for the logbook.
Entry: {"value": 400, "unit": "g"}
